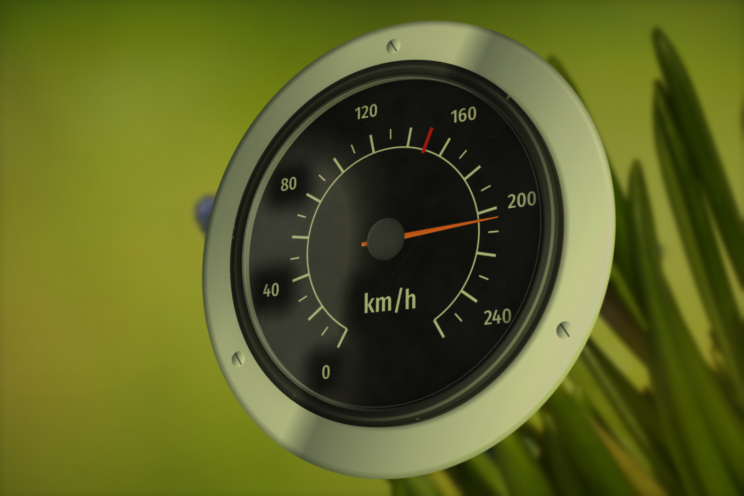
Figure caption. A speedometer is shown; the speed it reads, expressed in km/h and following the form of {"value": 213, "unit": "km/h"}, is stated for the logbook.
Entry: {"value": 205, "unit": "km/h"}
